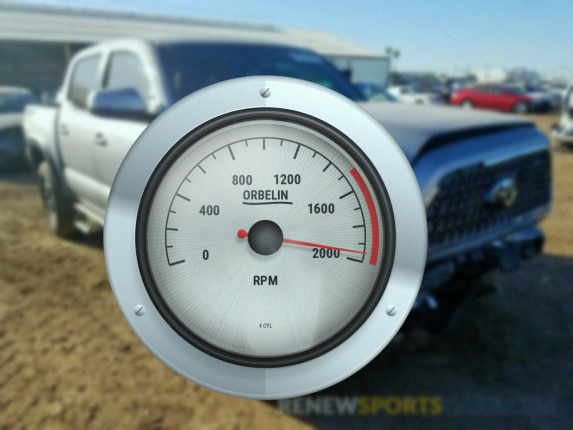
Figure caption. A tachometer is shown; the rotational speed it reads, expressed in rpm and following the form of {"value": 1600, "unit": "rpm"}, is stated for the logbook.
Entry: {"value": 1950, "unit": "rpm"}
